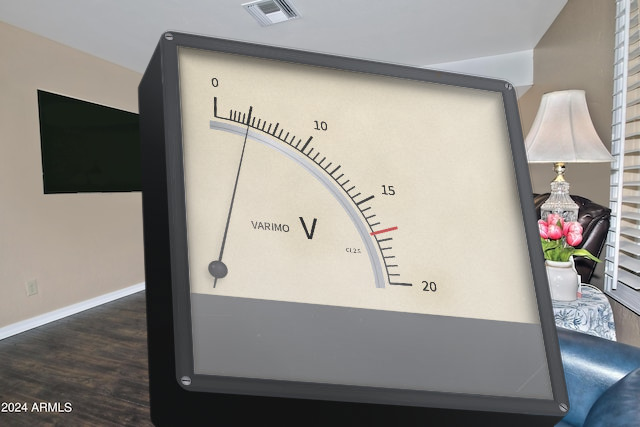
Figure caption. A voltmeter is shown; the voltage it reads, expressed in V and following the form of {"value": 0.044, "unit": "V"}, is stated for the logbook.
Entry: {"value": 5, "unit": "V"}
